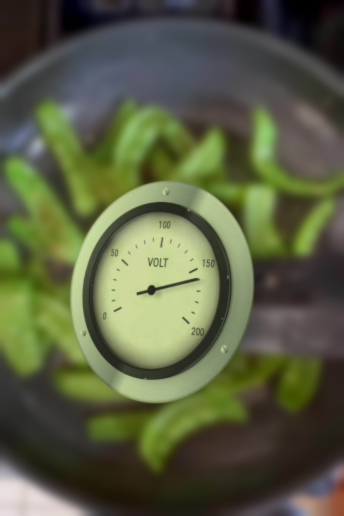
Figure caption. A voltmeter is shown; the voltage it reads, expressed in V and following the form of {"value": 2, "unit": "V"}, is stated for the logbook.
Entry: {"value": 160, "unit": "V"}
